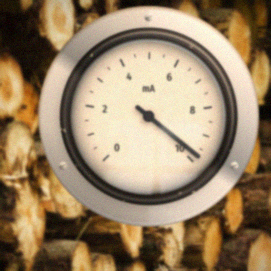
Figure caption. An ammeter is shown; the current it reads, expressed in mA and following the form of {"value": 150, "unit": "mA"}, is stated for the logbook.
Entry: {"value": 9.75, "unit": "mA"}
